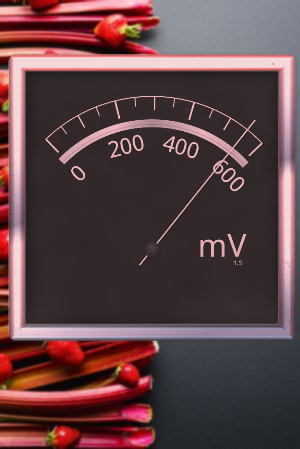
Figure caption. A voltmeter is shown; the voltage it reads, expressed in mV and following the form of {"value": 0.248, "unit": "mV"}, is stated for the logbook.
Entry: {"value": 550, "unit": "mV"}
